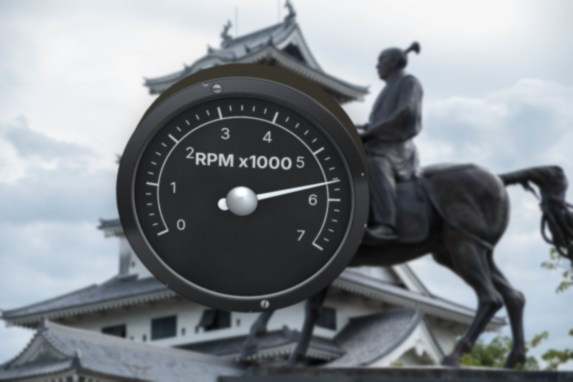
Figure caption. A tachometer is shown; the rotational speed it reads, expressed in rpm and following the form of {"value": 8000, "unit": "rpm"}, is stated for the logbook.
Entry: {"value": 5600, "unit": "rpm"}
